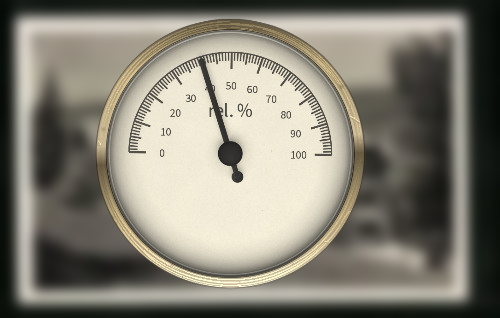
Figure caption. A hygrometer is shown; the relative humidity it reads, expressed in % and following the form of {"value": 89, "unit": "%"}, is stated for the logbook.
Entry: {"value": 40, "unit": "%"}
